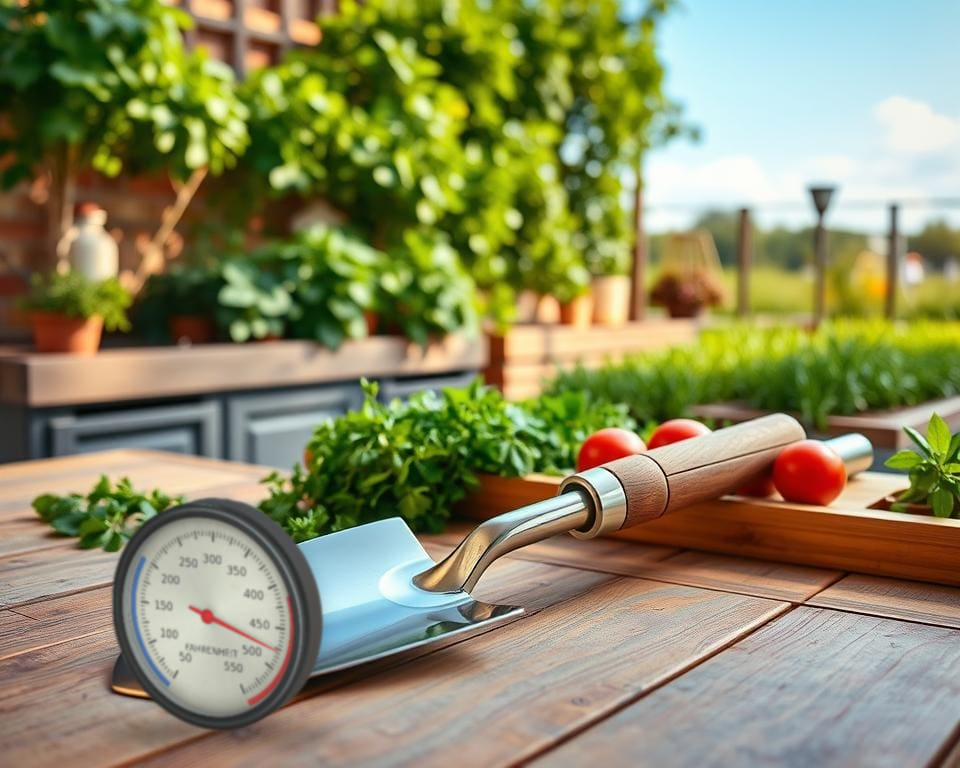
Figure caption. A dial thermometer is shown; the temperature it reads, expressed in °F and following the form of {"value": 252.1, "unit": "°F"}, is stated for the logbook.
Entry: {"value": 475, "unit": "°F"}
